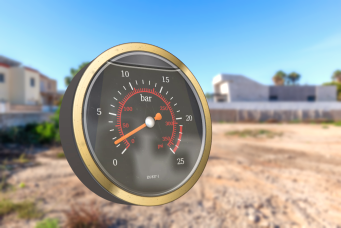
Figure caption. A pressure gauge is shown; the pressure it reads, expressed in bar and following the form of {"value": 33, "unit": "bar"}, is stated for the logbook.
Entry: {"value": 1.5, "unit": "bar"}
